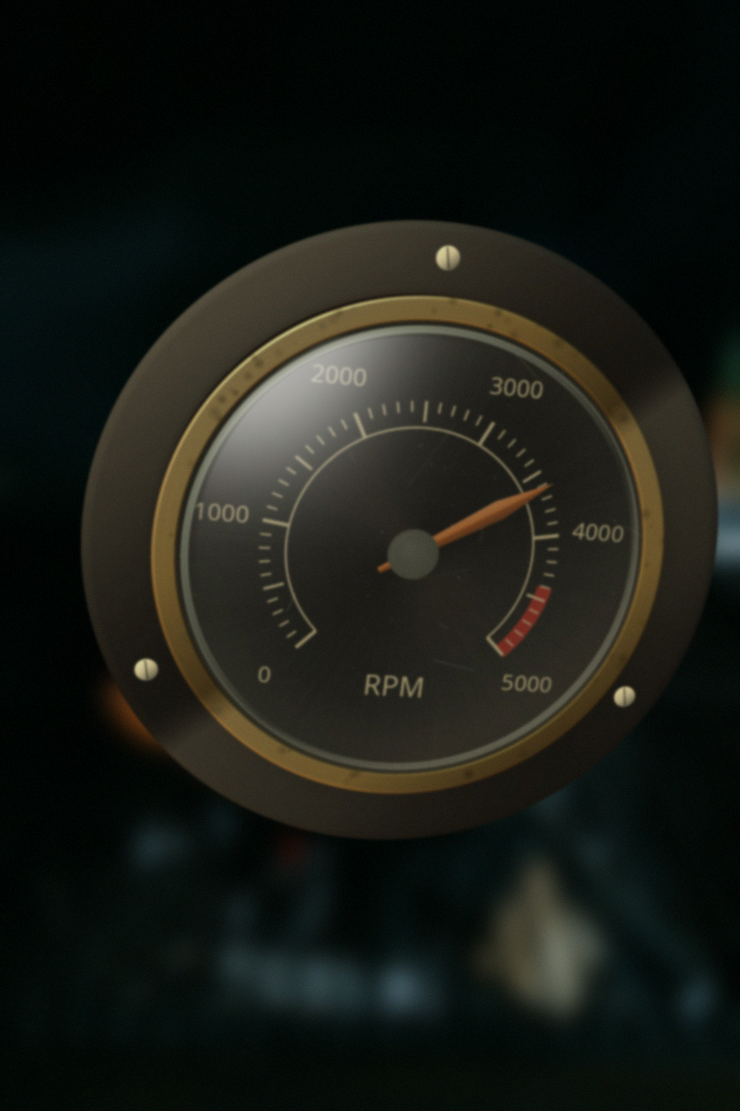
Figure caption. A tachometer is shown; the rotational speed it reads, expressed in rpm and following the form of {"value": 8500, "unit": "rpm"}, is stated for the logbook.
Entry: {"value": 3600, "unit": "rpm"}
